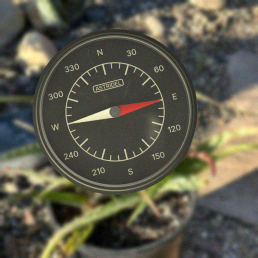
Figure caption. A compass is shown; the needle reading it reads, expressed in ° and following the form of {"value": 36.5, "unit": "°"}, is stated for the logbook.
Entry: {"value": 90, "unit": "°"}
